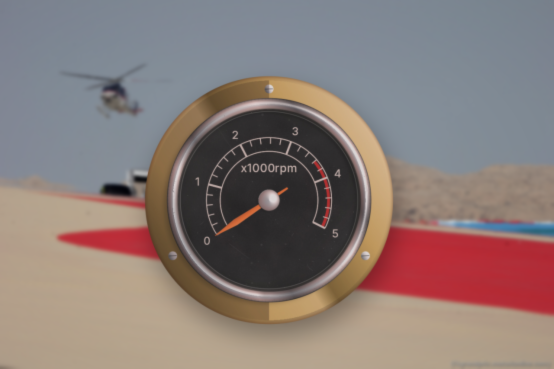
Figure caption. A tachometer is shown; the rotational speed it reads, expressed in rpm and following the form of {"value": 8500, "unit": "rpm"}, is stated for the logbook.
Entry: {"value": 0, "unit": "rpm"}
